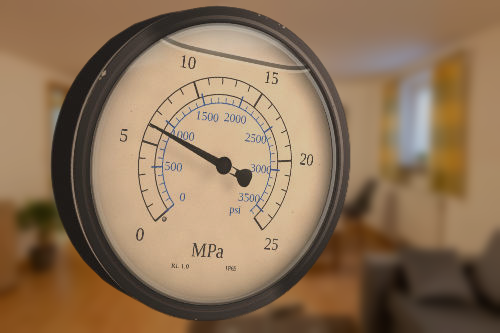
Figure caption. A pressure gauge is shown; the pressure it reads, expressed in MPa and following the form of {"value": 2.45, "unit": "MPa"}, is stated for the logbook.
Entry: {"value": 6, "unit": "MPa"}
